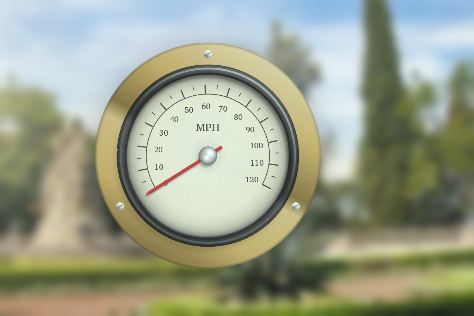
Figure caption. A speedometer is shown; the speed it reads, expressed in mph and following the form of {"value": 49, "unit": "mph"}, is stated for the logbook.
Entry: {"value": 0, "unit": "mph"}
